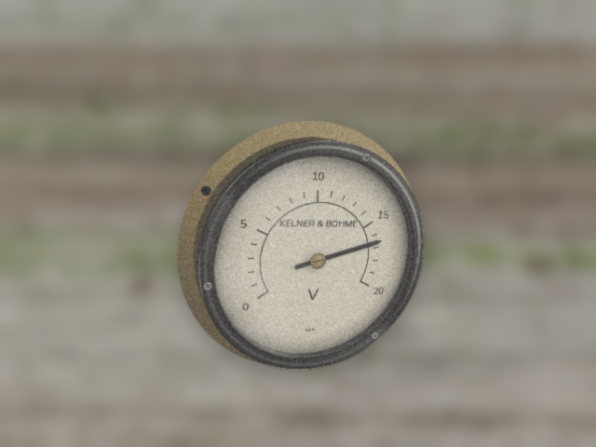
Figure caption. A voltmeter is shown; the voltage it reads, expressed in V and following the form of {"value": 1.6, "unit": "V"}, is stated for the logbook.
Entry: {"value": 16.5, "unit": "V"}
